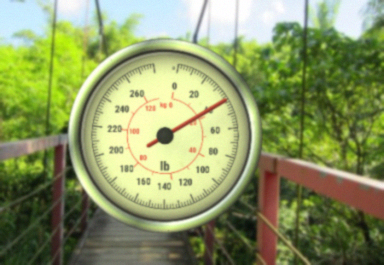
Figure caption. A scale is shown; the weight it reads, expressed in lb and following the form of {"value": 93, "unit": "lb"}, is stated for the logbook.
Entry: {"value": 40, "unit": "lb"}
